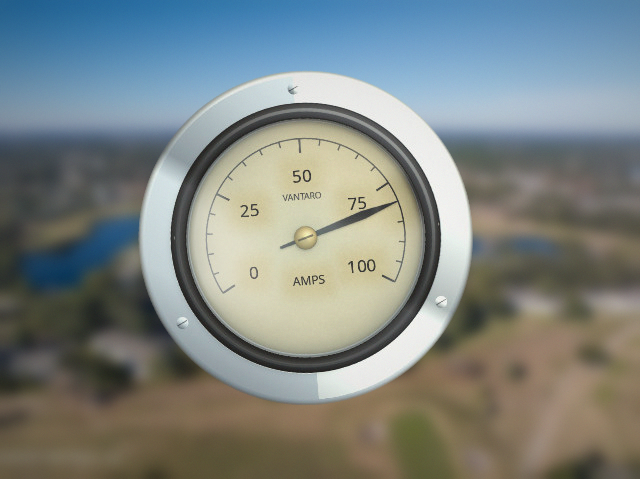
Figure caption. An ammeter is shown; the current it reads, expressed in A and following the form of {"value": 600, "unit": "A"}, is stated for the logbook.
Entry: {"value": 80, "unit": "A"}
